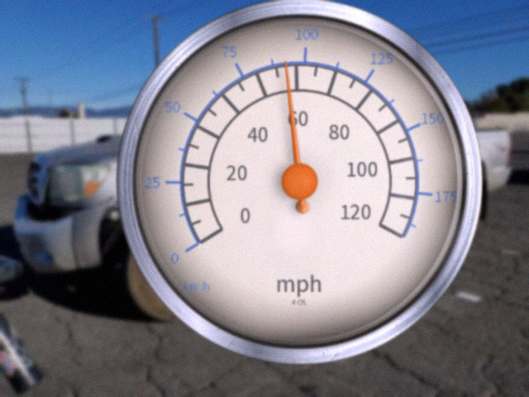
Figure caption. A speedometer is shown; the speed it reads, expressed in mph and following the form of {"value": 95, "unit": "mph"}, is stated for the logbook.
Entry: {"value": 57.5, "unit": "mph"}
